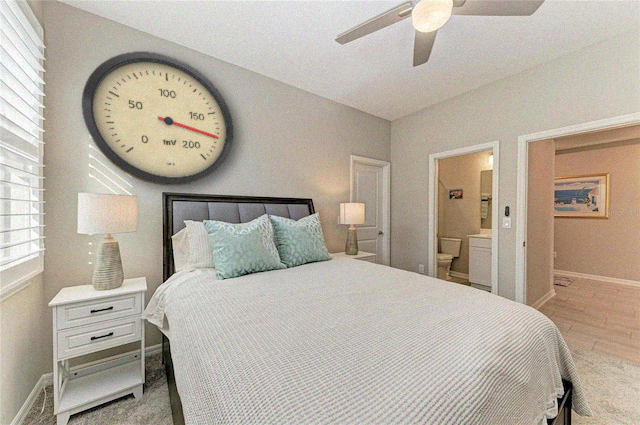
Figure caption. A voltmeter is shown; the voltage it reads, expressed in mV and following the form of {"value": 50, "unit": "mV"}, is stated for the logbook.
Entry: {"value": 175, "unit": "mV"}
